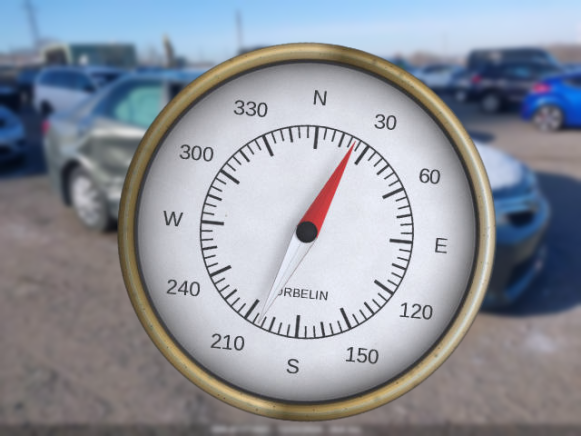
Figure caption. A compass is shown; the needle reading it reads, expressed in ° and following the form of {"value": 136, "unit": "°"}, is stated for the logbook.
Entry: {"value": 22.5, "unit": "°"}
